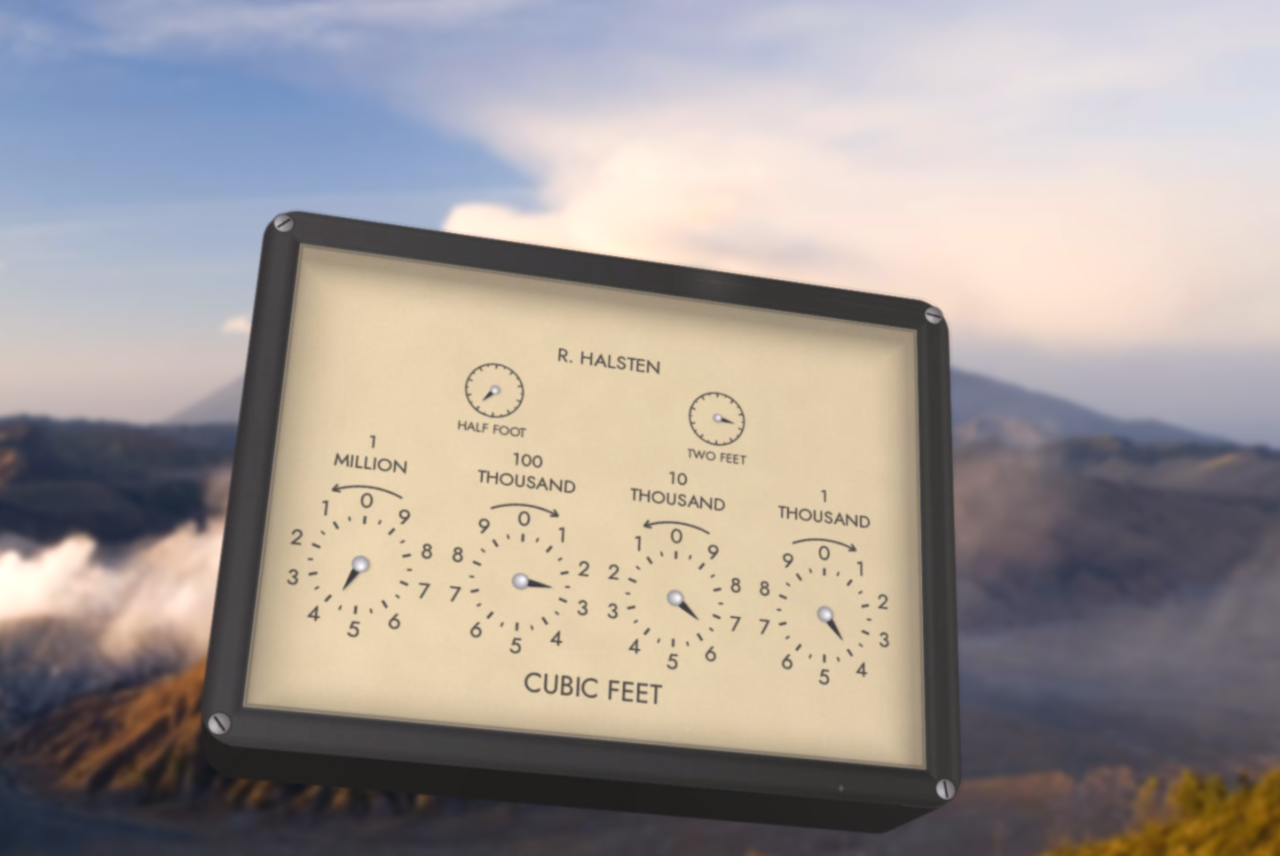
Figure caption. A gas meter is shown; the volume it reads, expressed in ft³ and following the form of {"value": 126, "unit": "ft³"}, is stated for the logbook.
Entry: {"value": 426400, "unit": "ft³"}
